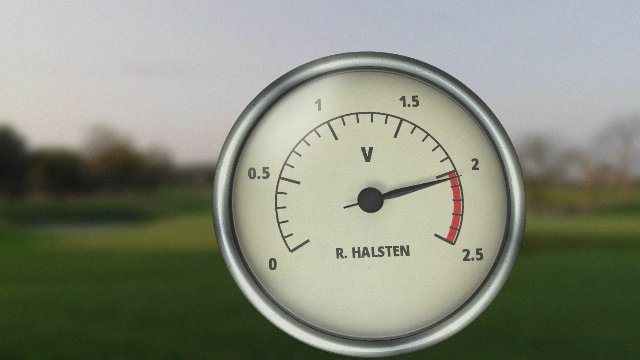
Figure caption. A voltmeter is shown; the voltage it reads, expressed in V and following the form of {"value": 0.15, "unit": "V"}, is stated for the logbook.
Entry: {"value": 2.05, "unit": "V"}
